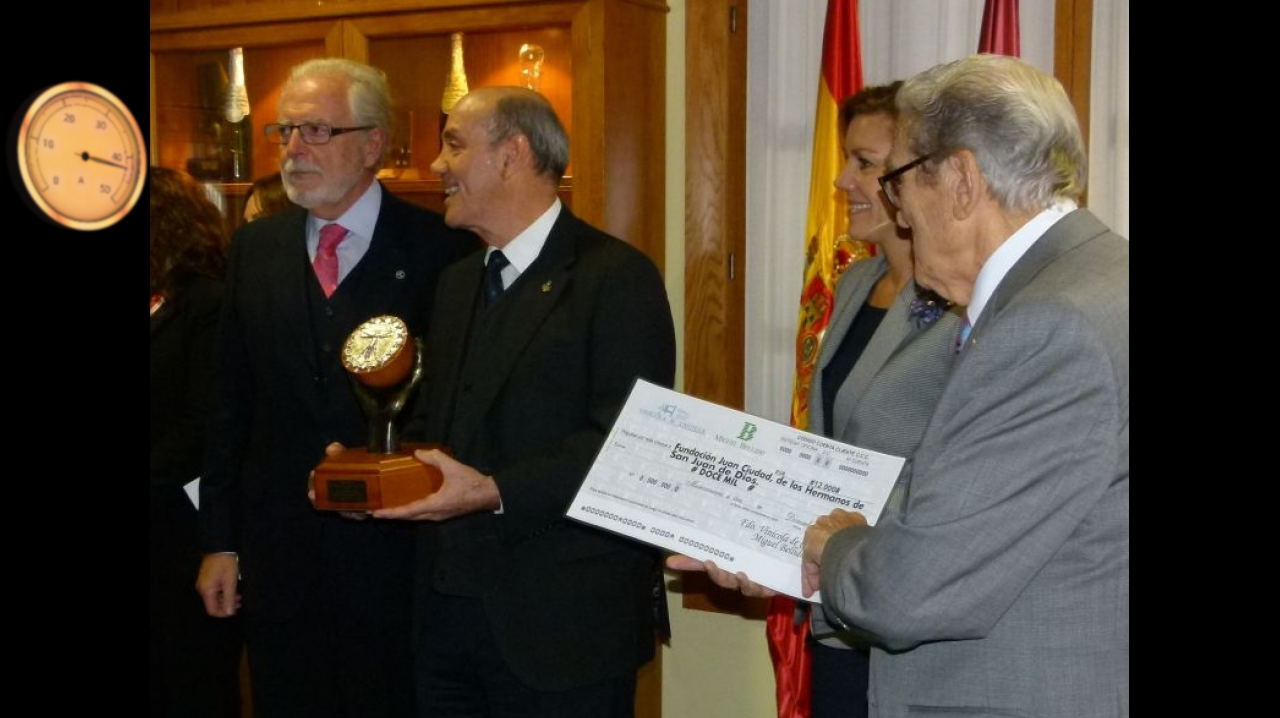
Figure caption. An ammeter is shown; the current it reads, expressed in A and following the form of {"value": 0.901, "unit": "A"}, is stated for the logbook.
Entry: {"value": 42.5, "unit": "A"}
